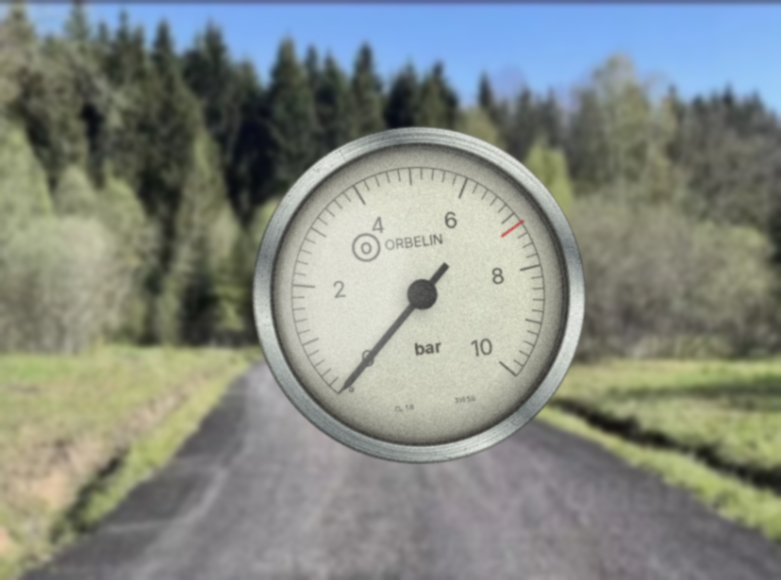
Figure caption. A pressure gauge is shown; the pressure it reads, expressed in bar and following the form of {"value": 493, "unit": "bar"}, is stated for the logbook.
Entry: {"value": 0, "unit": "bar"}
